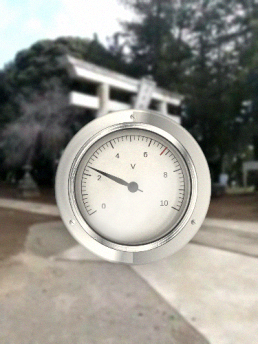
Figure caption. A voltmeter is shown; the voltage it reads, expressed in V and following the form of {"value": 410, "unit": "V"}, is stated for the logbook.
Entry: {"value": 2.4, "unit": "V"}
